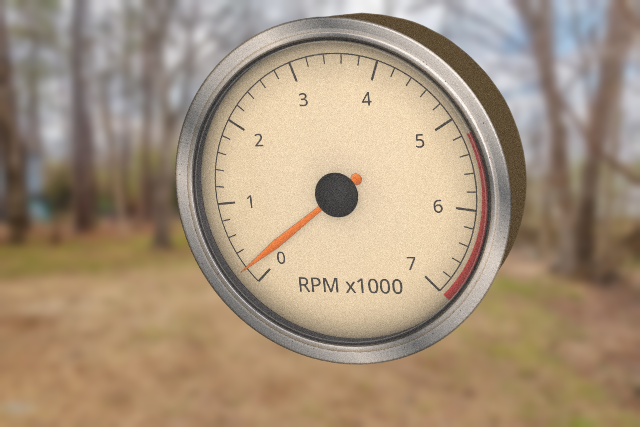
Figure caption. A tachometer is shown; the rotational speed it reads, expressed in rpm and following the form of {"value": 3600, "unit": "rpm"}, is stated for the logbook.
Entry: {"value": 200, "unit": "rpm"}
